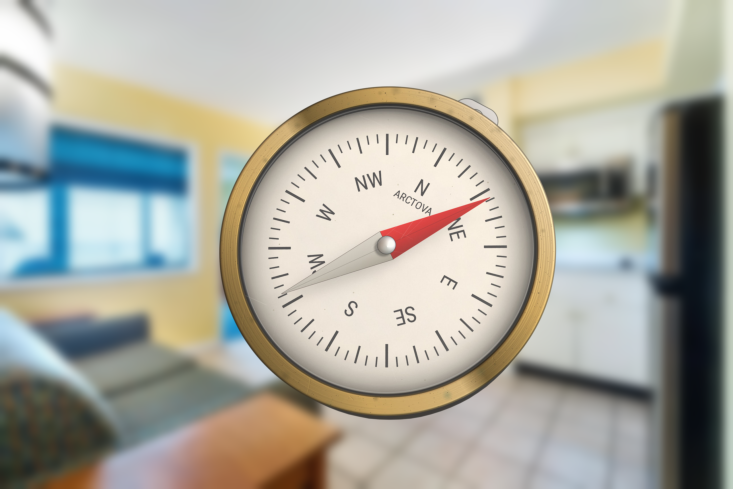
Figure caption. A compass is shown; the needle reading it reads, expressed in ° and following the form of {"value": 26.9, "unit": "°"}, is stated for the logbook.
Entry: {"value": 35, "unit": "°"}
